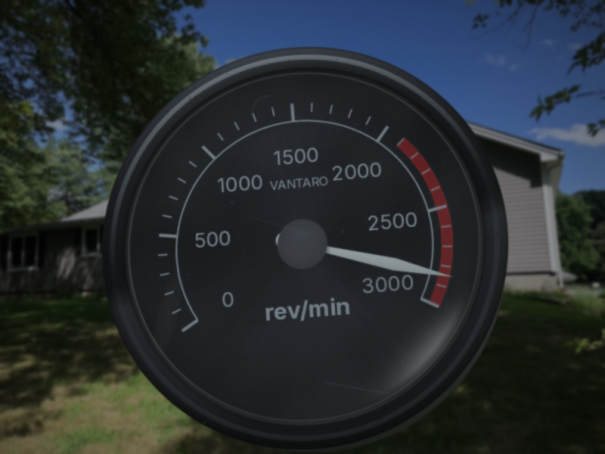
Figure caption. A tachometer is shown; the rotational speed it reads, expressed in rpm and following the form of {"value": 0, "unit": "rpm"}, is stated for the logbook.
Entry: {"value": 2850, "unit": "rpm"}
